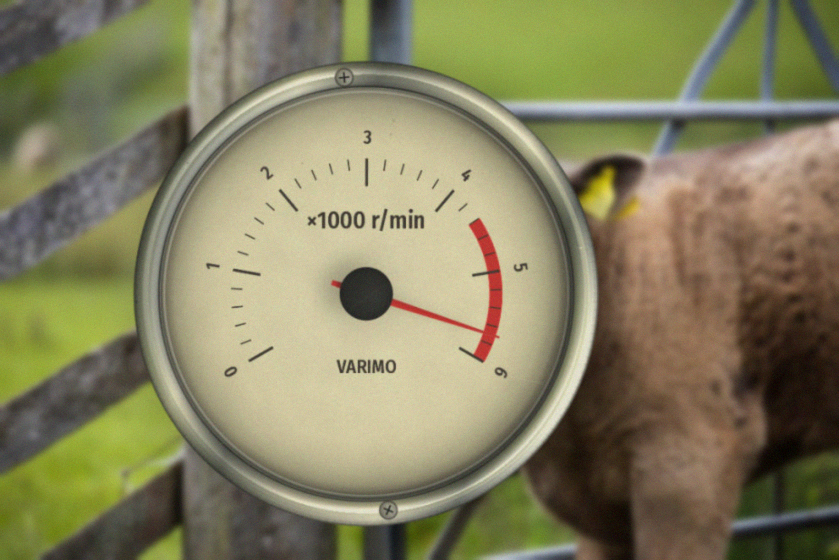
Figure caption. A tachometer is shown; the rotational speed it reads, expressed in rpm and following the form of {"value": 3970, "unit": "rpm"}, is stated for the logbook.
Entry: {"value": 5700, "unit": "rpm"}
